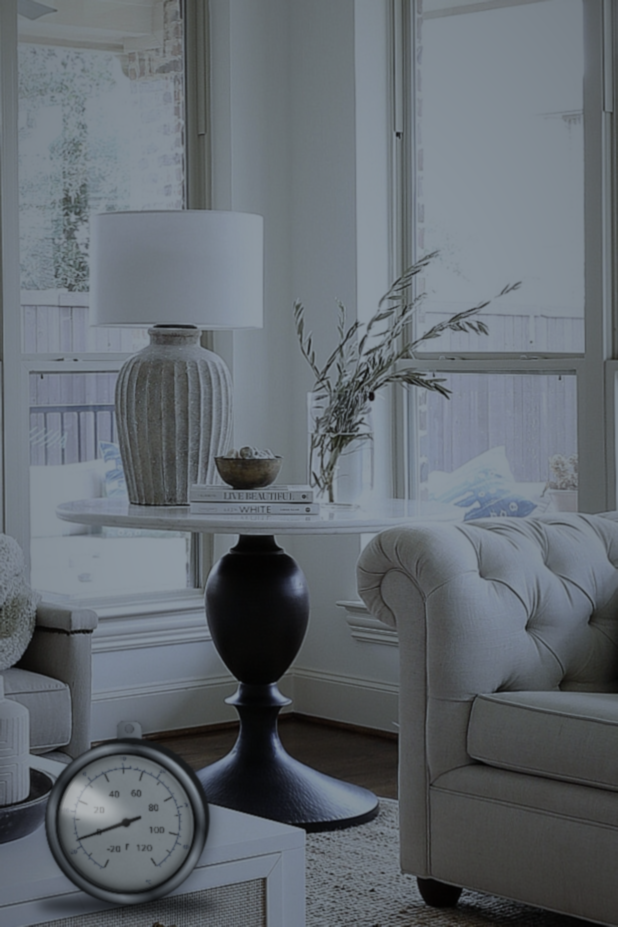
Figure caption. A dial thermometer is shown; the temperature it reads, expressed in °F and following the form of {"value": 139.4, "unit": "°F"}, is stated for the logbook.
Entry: {"value": 0, "unit": "°F"}
